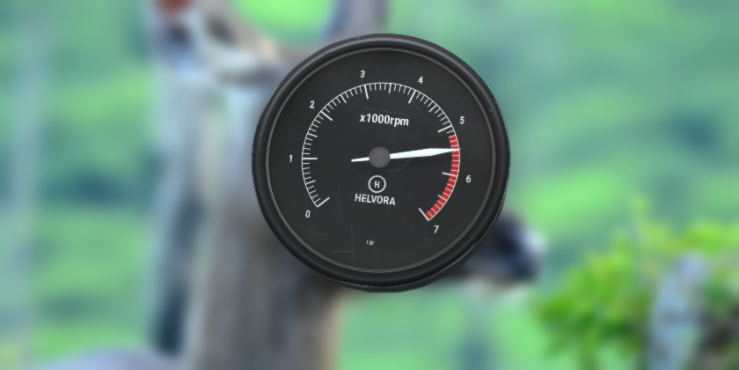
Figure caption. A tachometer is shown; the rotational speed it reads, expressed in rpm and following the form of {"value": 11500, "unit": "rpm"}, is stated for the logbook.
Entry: {"value": 5500, "unit": "rpm"}
